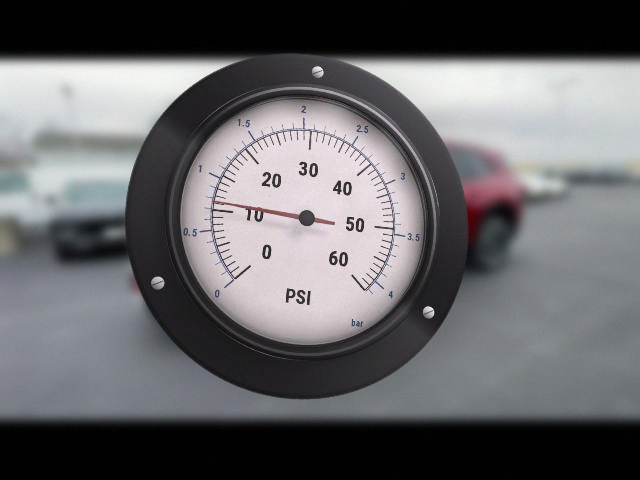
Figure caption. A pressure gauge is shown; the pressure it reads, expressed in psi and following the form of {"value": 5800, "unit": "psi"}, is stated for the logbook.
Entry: {"value": 11, "unit": "psi"}
